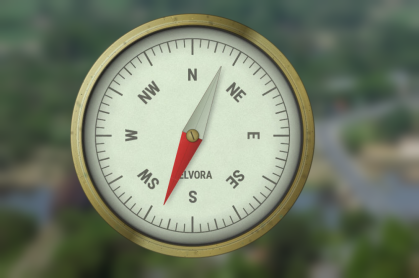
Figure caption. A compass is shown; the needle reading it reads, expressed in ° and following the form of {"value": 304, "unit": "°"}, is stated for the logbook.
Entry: {"value": 202.5, "unit": "°"}
